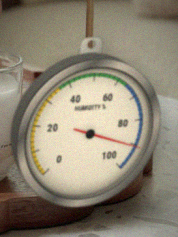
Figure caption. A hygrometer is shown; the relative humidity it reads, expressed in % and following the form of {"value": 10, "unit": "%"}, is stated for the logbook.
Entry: {"value": 90, "unit": "%"}
